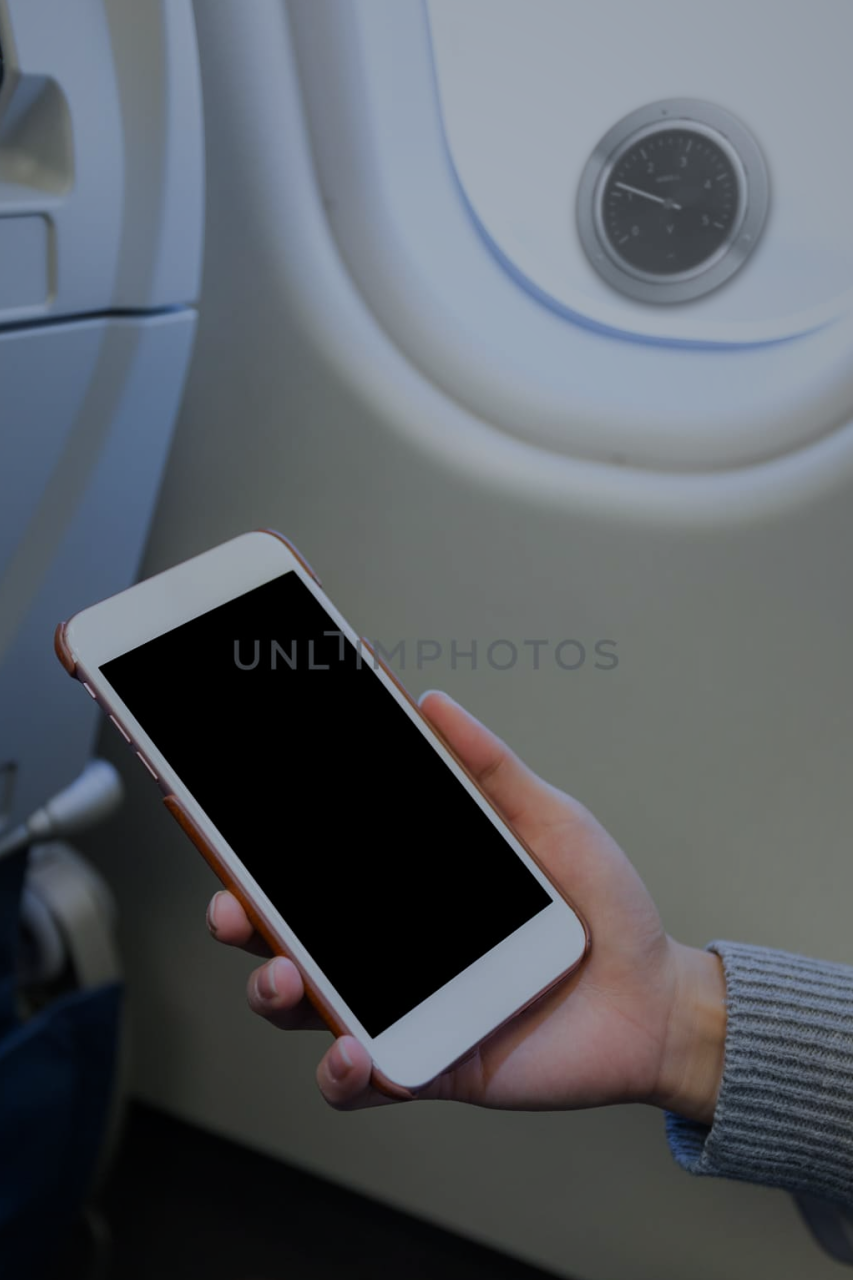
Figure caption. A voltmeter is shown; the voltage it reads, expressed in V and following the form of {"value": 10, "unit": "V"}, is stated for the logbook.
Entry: {"value": 1.2, "unit": "V"}
